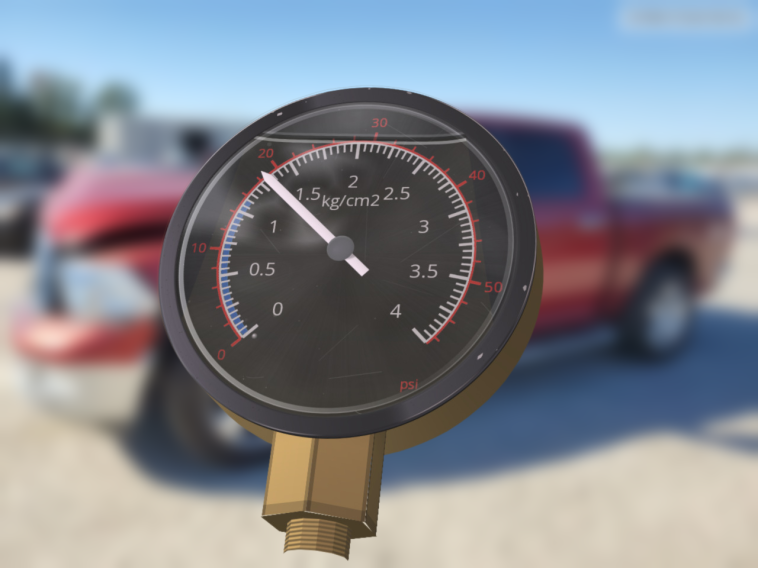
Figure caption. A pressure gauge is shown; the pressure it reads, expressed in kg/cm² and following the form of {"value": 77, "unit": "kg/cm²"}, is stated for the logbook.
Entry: {"value": 1.3, "unit": "kg/cm²"}
